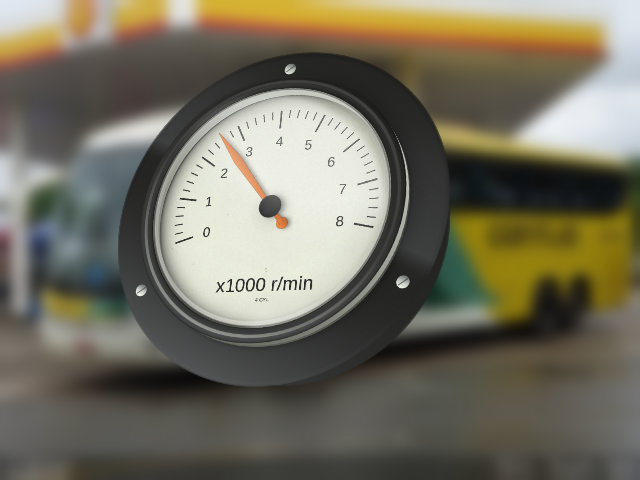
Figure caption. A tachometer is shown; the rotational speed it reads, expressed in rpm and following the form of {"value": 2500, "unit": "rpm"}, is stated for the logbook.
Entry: {"value": 2600, "unit": "rpm"}
